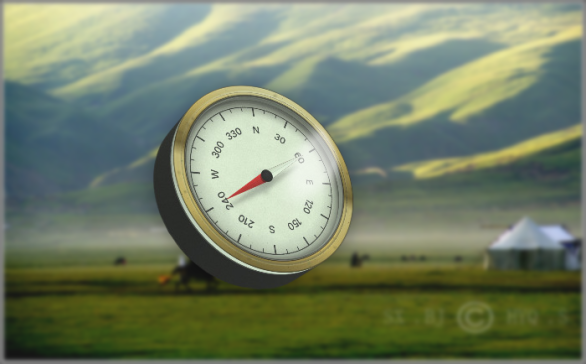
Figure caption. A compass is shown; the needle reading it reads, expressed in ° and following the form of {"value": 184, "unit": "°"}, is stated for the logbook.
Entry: {"value": 240, "unit": "°"}
